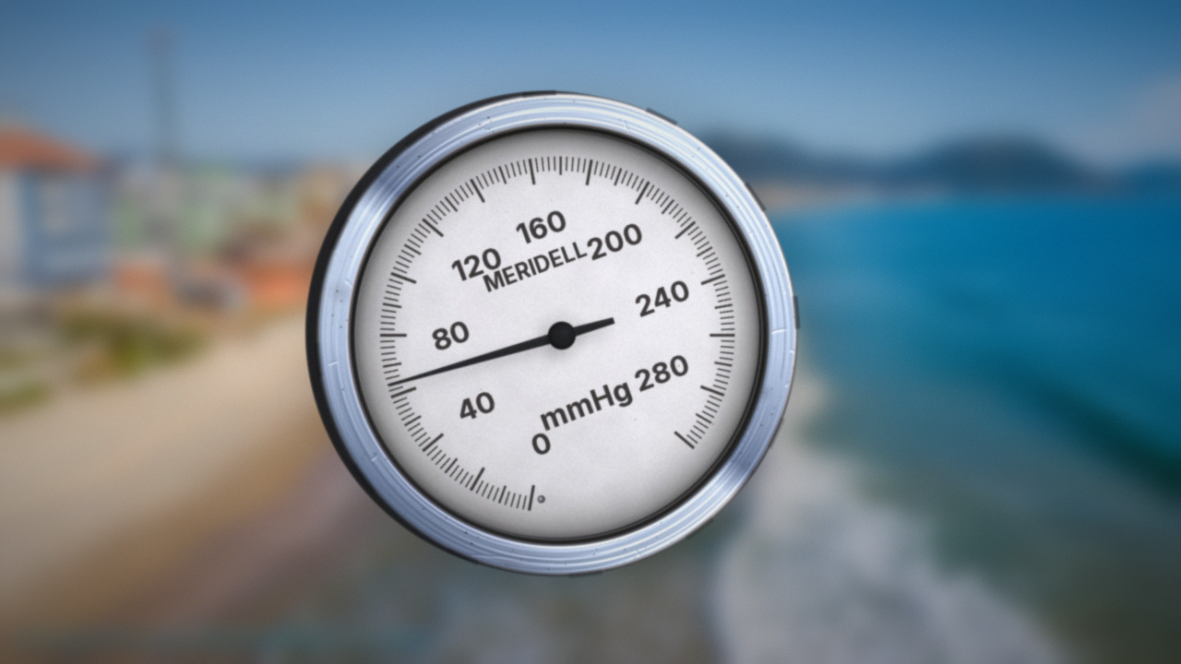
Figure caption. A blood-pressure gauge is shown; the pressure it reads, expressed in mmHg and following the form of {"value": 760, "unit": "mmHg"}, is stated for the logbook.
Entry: {"value": 64, "unit": "mmHg"}
